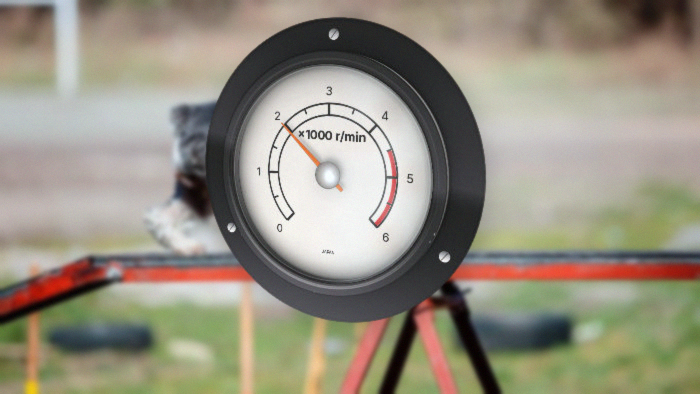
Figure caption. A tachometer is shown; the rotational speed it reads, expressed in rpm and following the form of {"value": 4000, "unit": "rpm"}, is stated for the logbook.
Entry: {"value": 2000, "unit": "rpm"}
